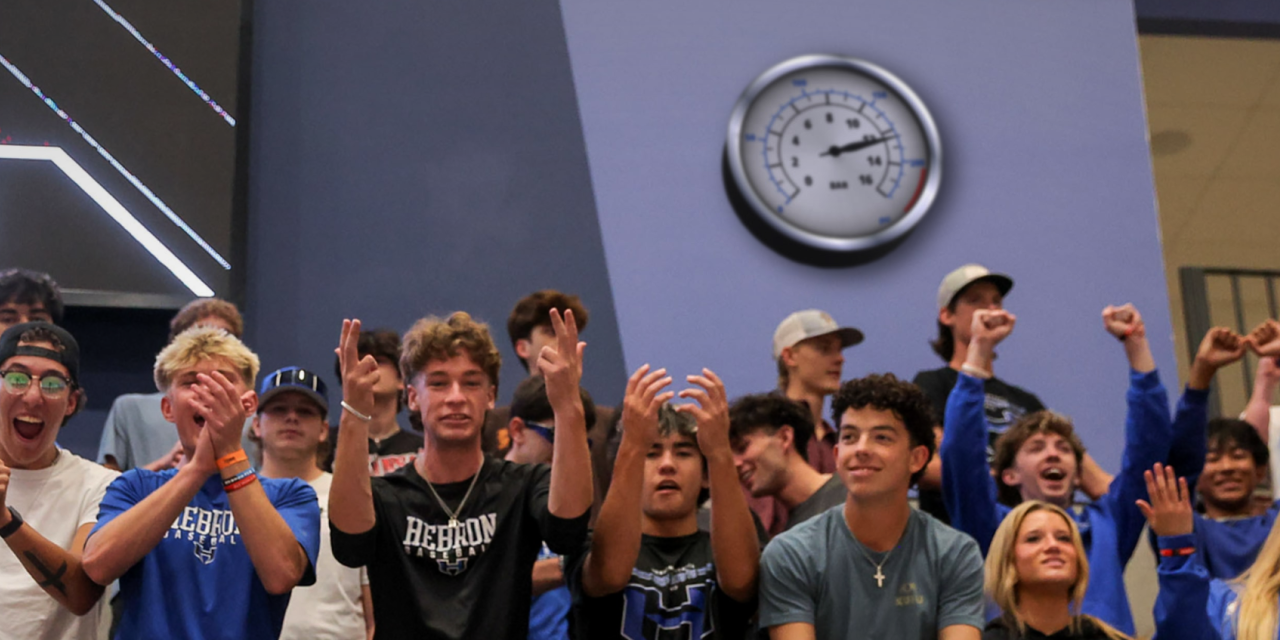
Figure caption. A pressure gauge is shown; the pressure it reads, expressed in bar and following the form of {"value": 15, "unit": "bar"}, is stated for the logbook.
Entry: {"value": 12.5, "unit": "bar"}
